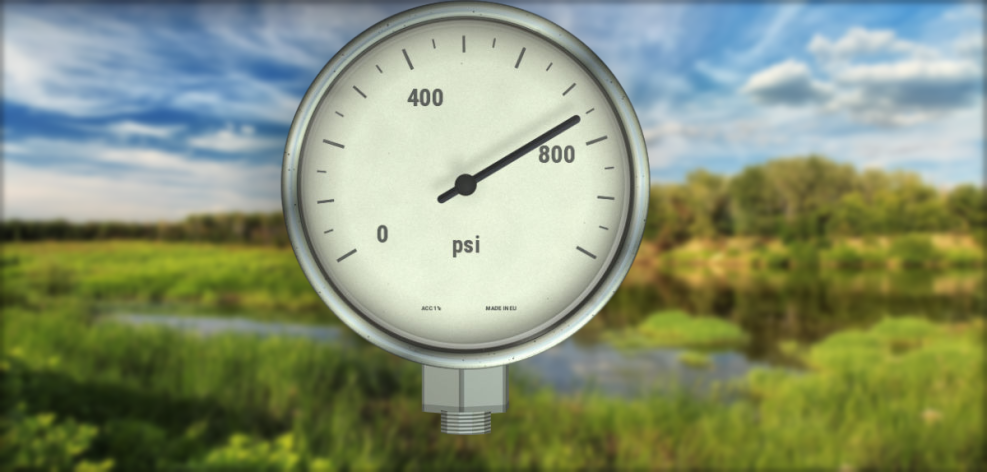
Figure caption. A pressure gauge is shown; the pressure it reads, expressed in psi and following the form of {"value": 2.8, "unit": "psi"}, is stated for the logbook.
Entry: {"value": 750, "unit": "psi"}
